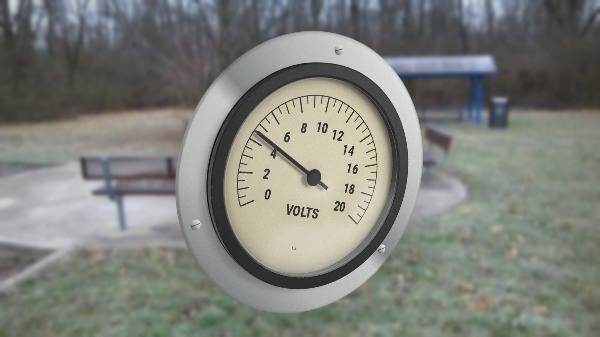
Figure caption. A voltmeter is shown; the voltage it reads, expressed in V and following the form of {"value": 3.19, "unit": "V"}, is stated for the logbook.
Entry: {"value": 4.5, "unit": "V"}
